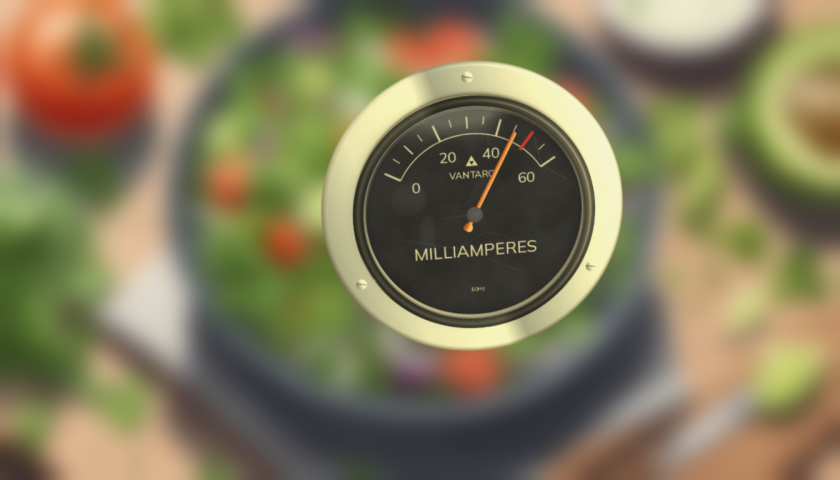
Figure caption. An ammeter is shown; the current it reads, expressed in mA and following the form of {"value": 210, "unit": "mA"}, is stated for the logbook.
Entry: {"value": 45, "unit": "mA"}
